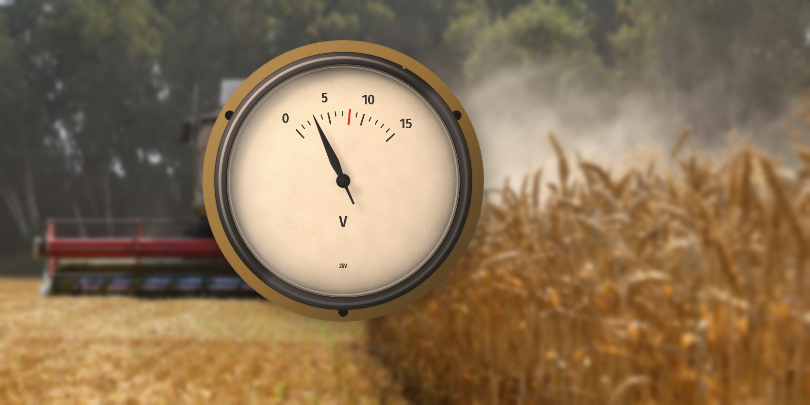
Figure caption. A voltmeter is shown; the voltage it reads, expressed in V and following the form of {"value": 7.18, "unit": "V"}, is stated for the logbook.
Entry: {"value": 3, "unit": "V"}
